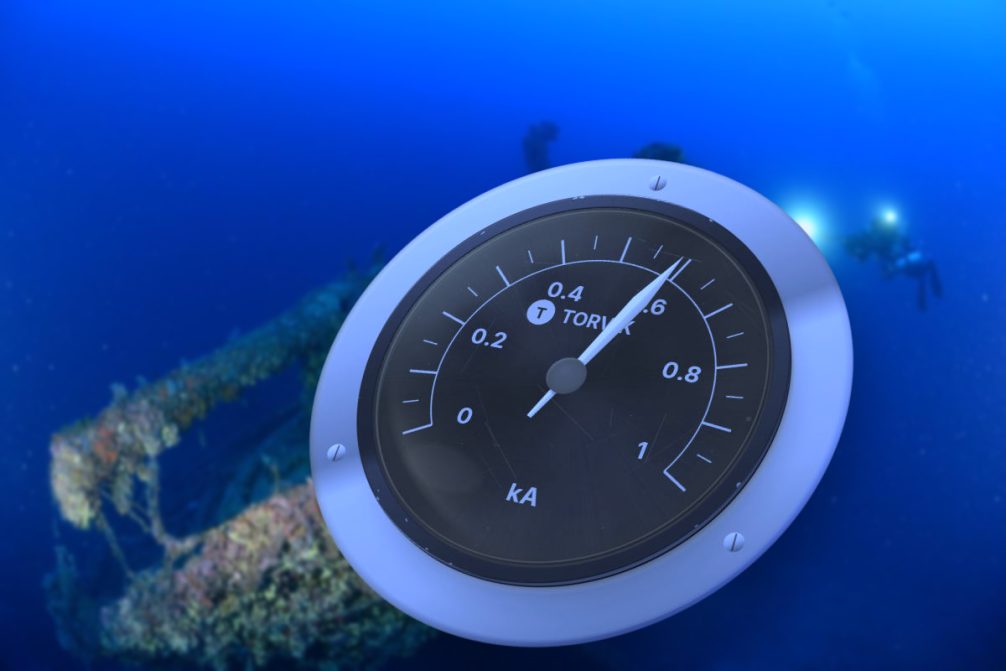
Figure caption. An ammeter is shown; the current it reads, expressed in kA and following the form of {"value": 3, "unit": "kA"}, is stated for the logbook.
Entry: {"value": 0.6, "unit": "kA"}
